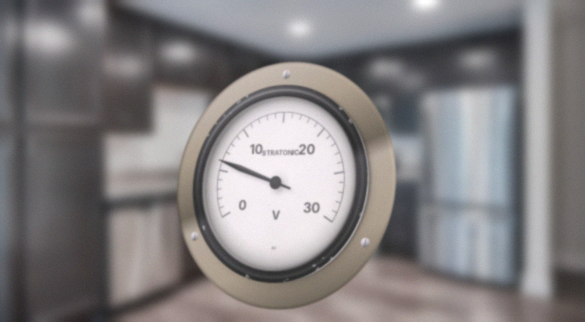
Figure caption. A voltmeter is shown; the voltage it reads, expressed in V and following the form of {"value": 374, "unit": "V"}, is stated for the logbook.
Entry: {"value": 6, "unit": "V"}
